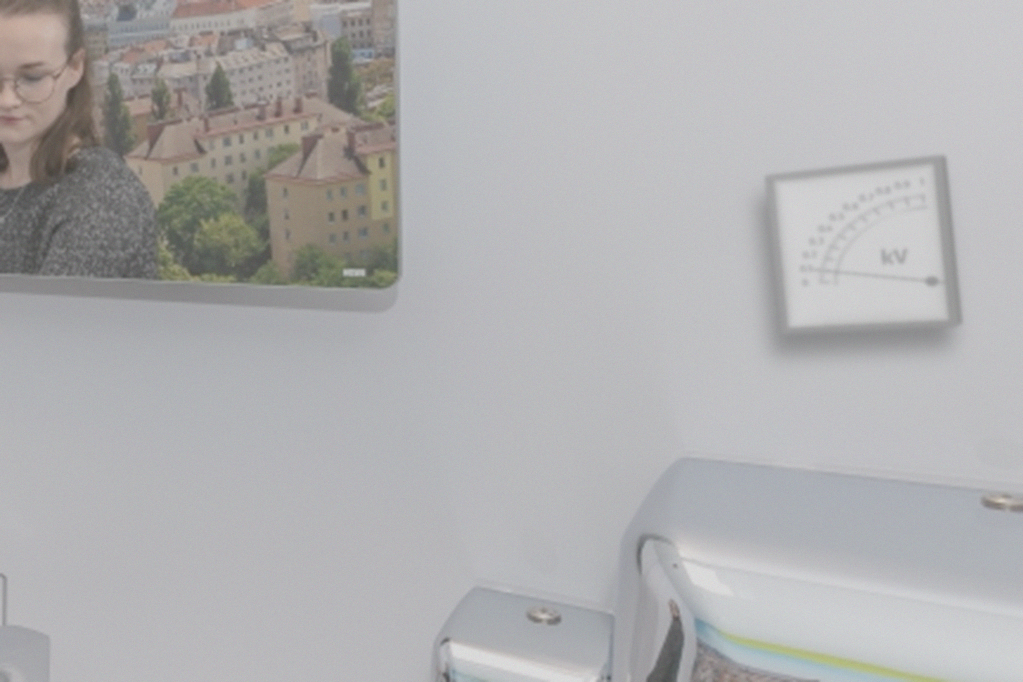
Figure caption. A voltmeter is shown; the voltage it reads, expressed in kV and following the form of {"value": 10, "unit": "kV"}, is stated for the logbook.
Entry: {"value": 0.1, "unit": "kV"}
